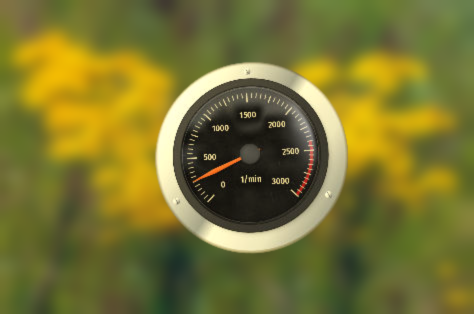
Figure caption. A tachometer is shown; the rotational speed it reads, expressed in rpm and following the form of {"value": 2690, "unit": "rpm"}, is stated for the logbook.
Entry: {"value": 250, "unit": "rpm"}
